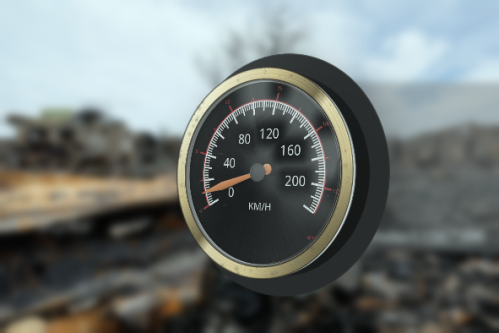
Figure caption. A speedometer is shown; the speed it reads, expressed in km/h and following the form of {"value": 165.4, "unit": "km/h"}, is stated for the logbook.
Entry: {"value": 10, "unit": "km/h"}
